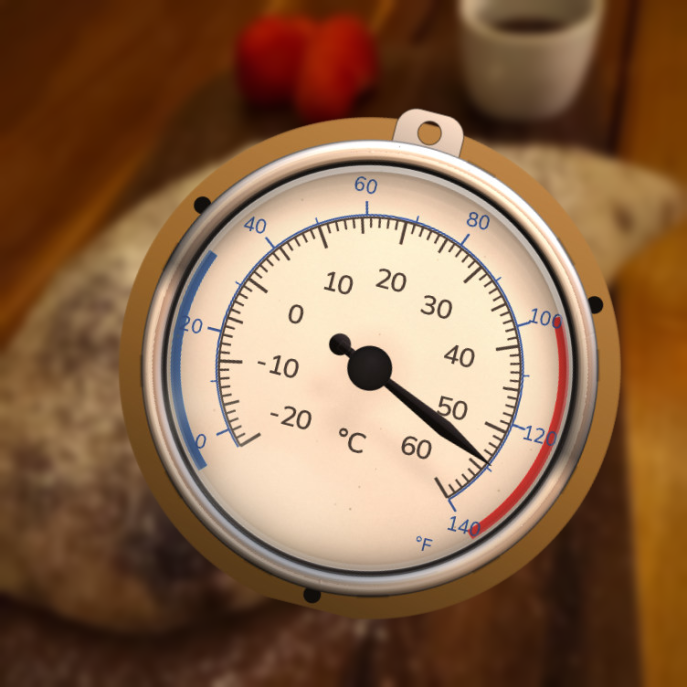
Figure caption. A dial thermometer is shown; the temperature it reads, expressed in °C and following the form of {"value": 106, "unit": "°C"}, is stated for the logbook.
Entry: {"value": 54, "unit": "°C"}
